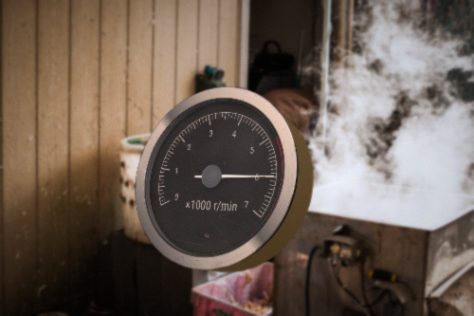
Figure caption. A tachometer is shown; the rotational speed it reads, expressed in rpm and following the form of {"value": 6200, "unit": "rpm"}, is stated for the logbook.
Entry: {"value": 6000, "unit": "rpm"}
